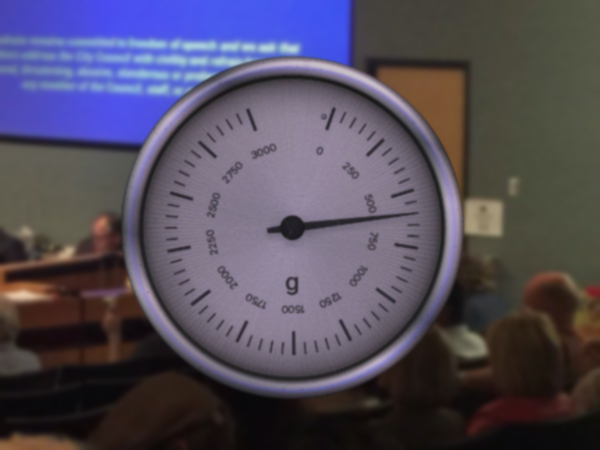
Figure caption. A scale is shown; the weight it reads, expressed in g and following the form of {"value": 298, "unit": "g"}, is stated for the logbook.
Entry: {"value": 600, "unit": "g"}
